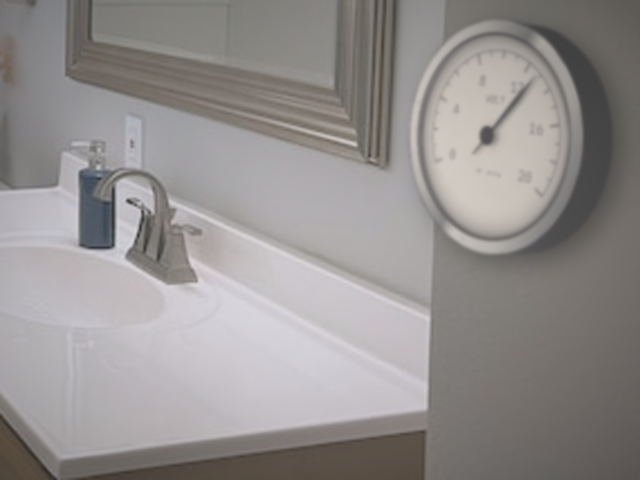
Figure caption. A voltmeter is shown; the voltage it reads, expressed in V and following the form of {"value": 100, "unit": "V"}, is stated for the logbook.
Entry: {"value": 13, "unit": "V"}
